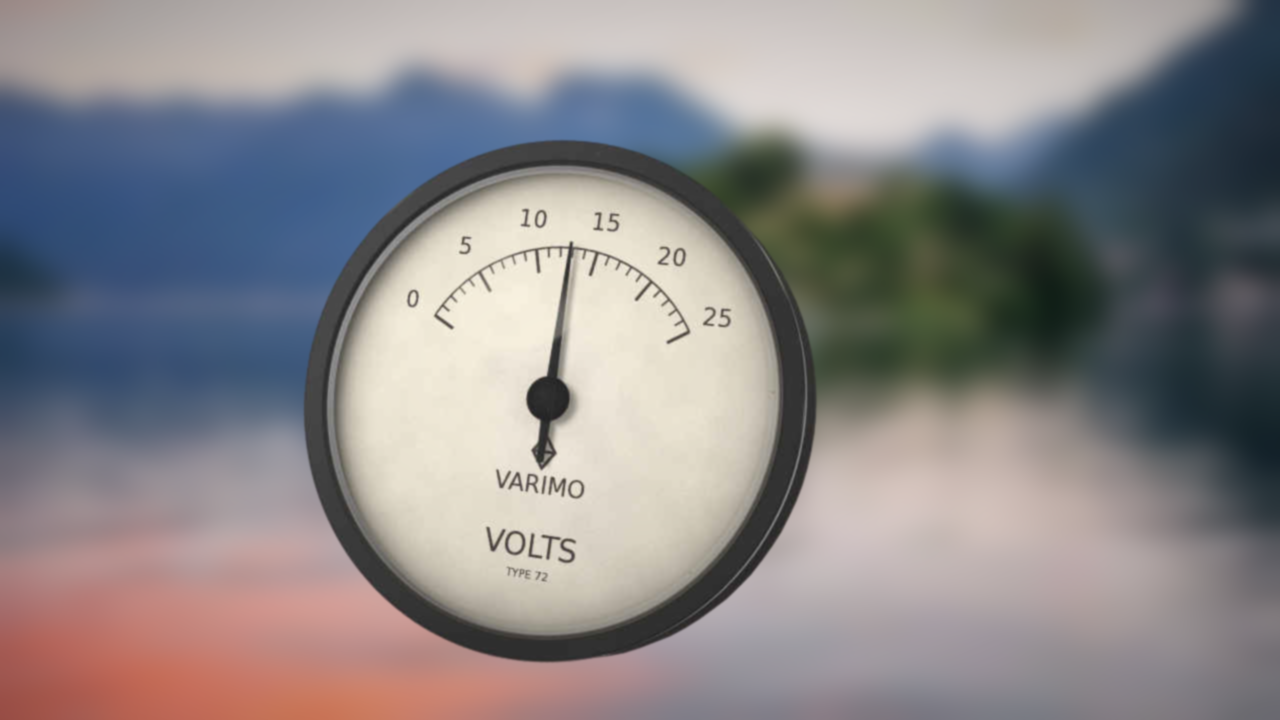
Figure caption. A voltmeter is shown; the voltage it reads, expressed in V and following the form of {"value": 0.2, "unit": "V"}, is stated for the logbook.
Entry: {"value": 13, "unit": "V"}
